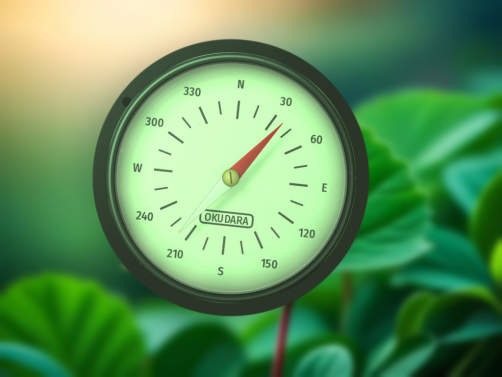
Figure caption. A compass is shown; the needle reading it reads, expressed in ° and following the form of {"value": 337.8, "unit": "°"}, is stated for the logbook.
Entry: {"value": 37.5, "unit": "°"}
